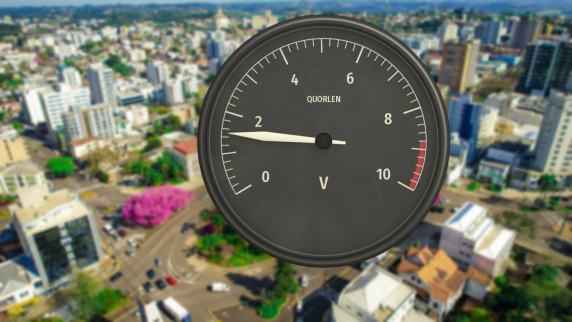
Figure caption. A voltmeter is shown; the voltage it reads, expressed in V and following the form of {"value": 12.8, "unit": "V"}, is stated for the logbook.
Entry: {"value": 1.5, "unit": "V"}
